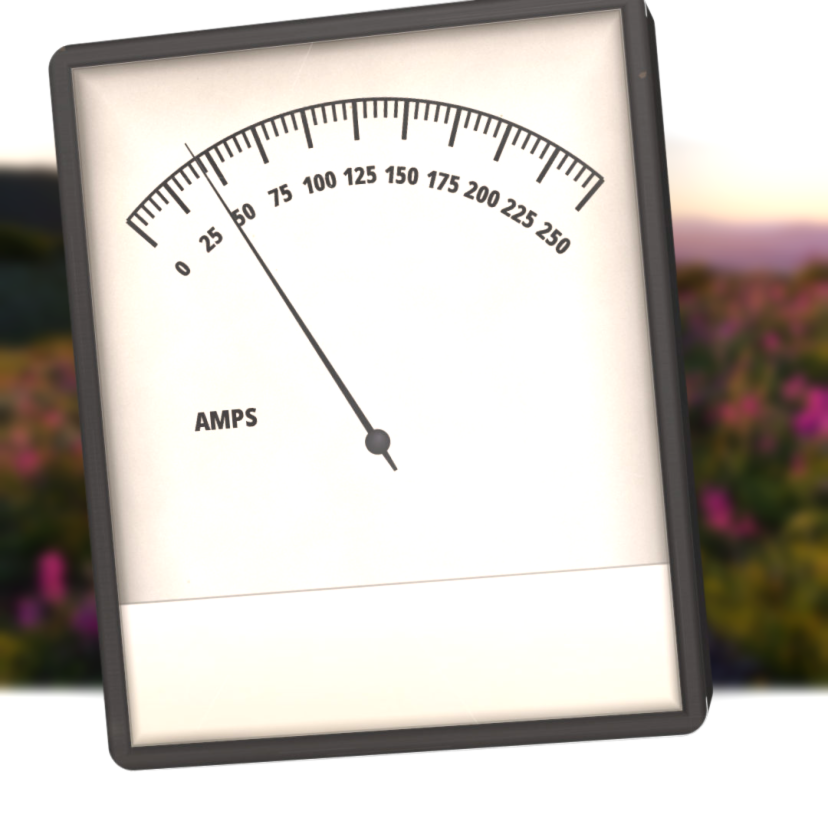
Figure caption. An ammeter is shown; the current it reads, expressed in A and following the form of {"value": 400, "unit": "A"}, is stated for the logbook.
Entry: {"value": 45, "unit": "A"}
